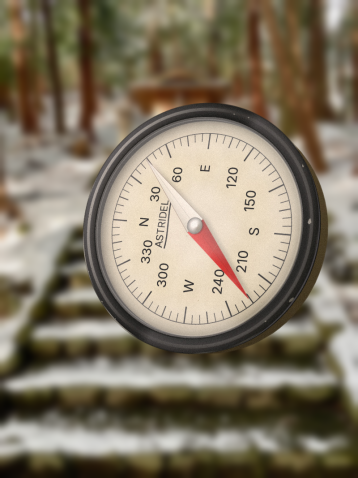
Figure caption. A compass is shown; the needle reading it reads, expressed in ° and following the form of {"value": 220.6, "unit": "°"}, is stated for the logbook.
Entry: {"value": 225, "unit": "°"}
